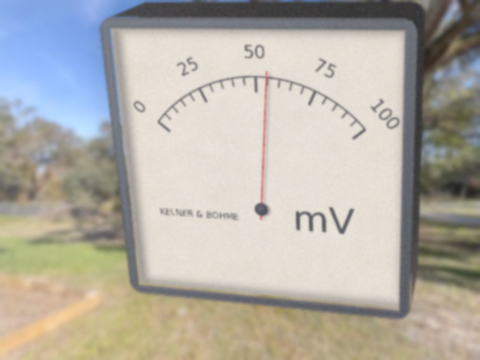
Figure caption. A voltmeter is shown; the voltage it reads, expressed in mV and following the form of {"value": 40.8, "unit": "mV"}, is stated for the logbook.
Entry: {"value": 55, "unit": "mV"}
